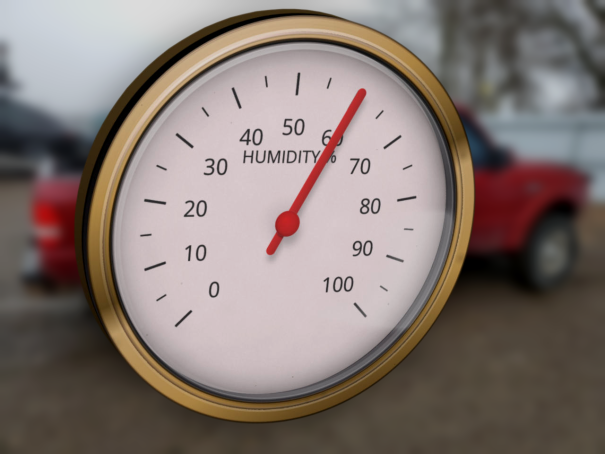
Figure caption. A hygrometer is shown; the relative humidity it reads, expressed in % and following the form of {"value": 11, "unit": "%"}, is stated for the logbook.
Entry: {"value": 60, "unit": "%"}
